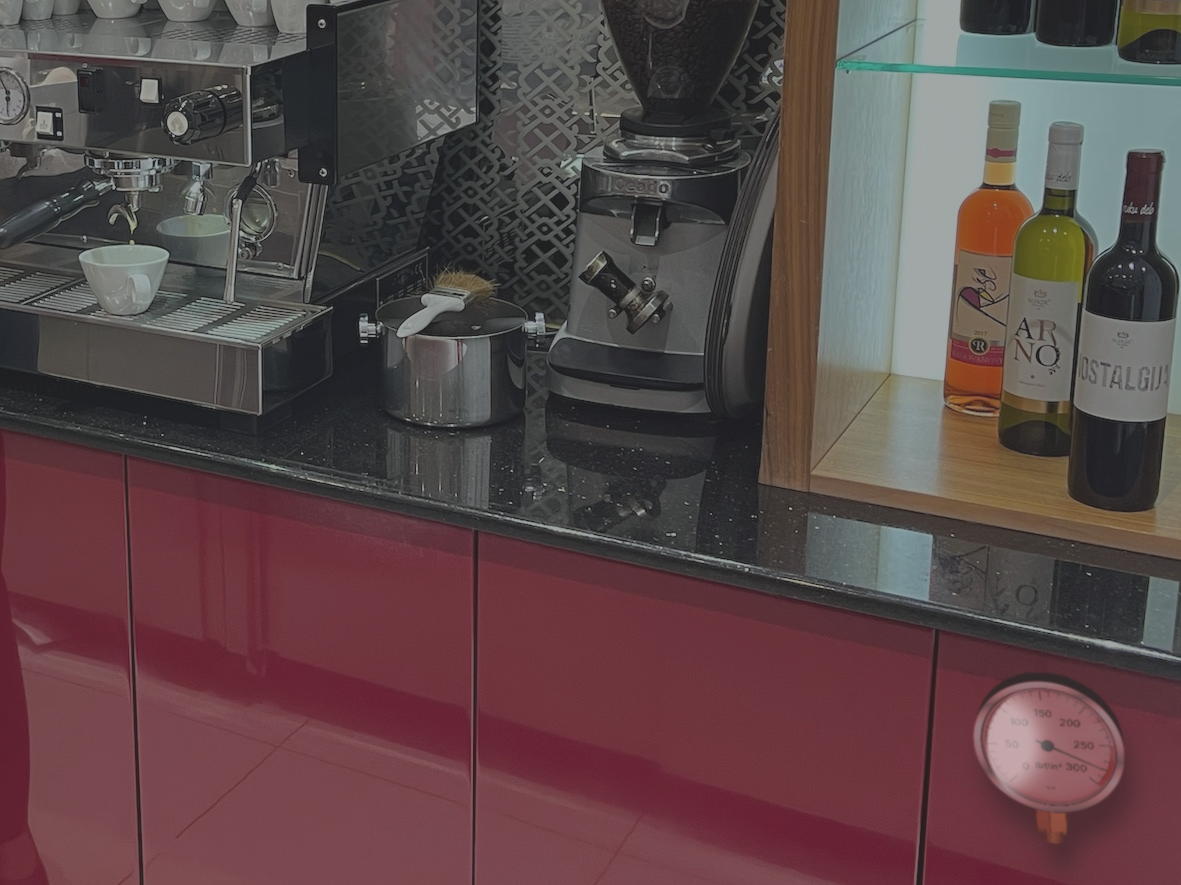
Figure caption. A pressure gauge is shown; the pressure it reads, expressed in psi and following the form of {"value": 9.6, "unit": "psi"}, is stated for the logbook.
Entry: {"value": 280, "unit": "psi"}
